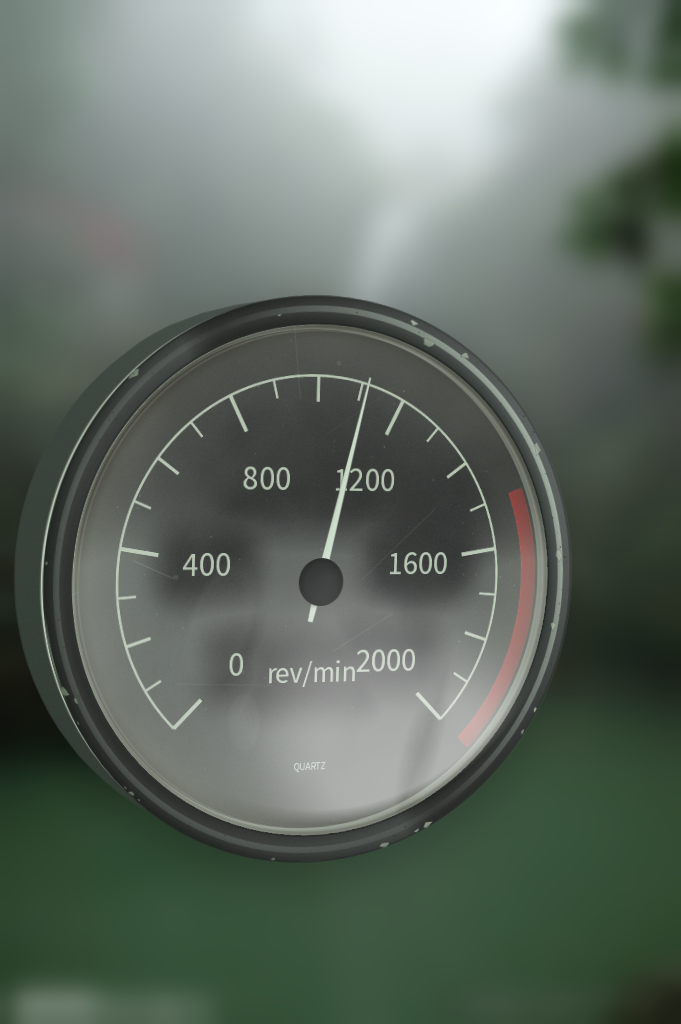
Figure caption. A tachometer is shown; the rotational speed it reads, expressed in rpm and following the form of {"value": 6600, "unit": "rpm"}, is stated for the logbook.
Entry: {"value": 1100, "unit": "rpm"}
